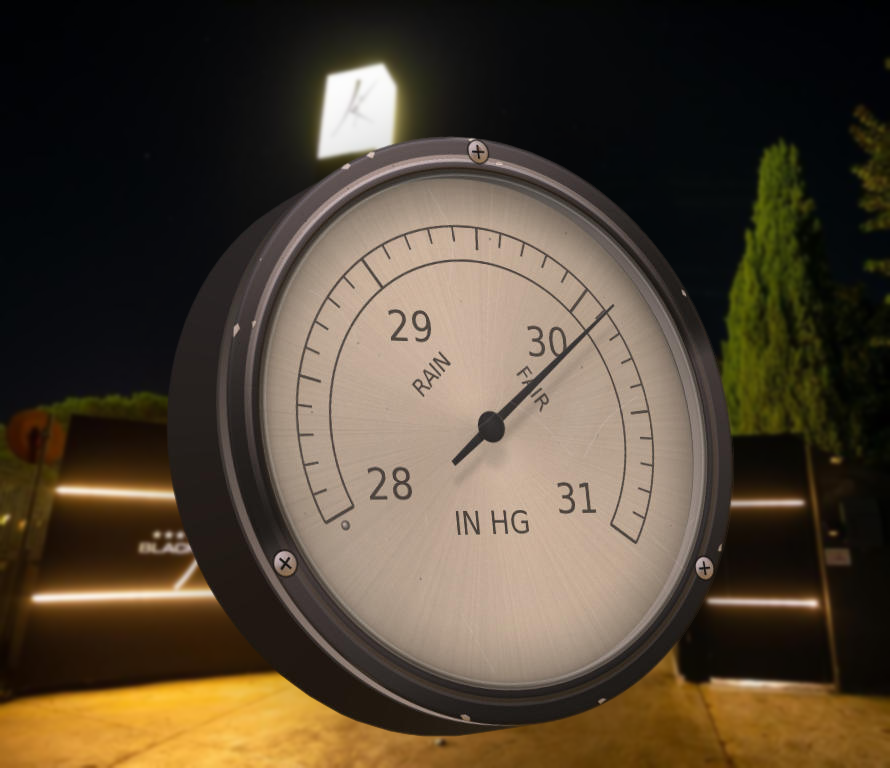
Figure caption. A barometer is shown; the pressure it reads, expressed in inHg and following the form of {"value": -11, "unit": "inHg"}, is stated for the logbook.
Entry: {"value": 30.1, "unit": "inHg"}
